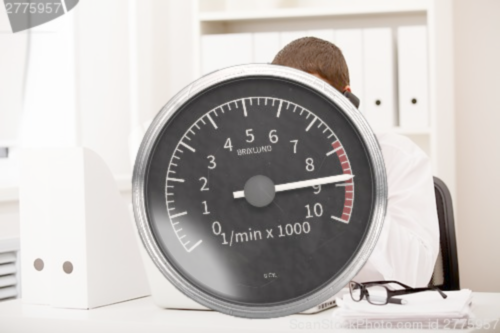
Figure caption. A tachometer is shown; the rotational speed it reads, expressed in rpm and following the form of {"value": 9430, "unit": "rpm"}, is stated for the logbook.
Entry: {"value": 8800, "unit": "rpm"}
